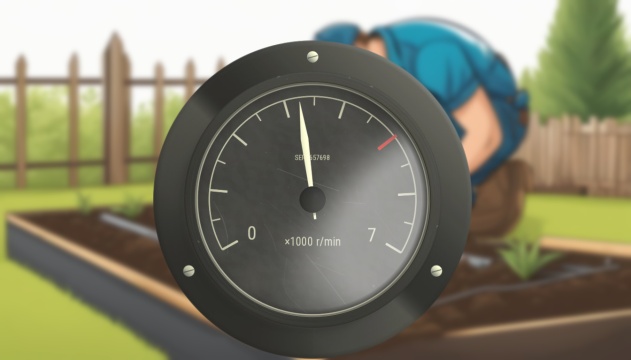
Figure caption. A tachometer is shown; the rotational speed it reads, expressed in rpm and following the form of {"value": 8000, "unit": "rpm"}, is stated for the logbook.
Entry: {"value": 3250, "unit": "rpm"}
